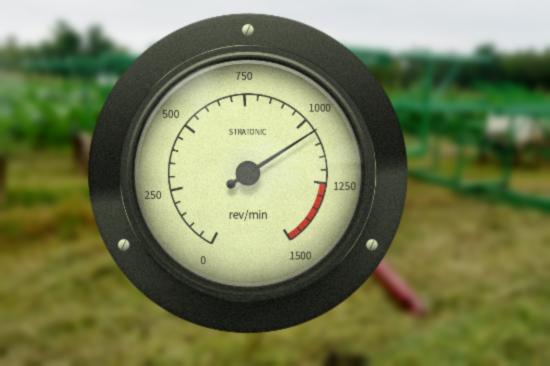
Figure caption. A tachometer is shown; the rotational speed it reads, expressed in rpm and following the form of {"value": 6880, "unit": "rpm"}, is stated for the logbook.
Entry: {"value": 1050, "unit": "rpm"}
